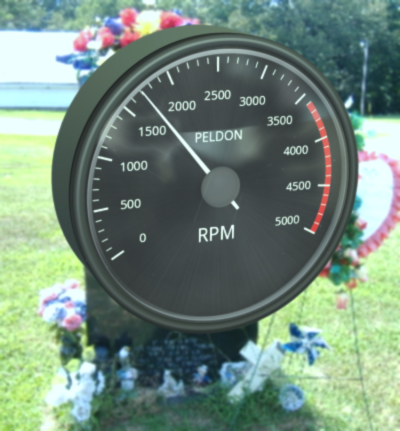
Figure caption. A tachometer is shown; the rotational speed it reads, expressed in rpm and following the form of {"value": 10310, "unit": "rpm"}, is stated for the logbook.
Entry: {"value": 1700, "unit": "rpm"}
